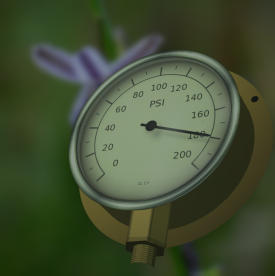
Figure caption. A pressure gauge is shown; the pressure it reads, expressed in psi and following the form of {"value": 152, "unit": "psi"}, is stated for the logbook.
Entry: {"value": 180, "unit": "psi"}
